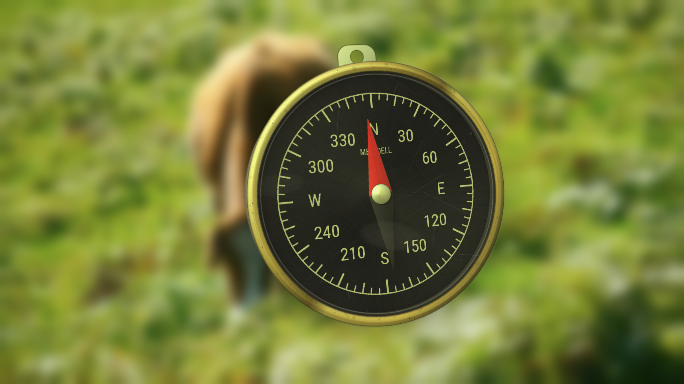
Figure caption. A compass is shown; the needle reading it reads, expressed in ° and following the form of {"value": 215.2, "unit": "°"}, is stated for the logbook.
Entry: {"value": 355, "unit": "°"}
